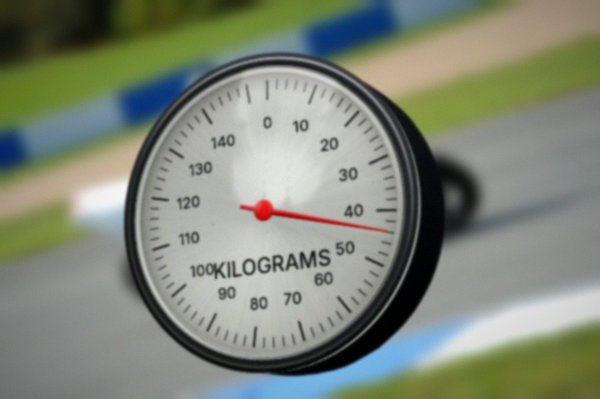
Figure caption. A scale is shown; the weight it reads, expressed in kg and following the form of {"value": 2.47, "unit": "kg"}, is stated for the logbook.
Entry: {"value": 44, "unit": "kg"}
